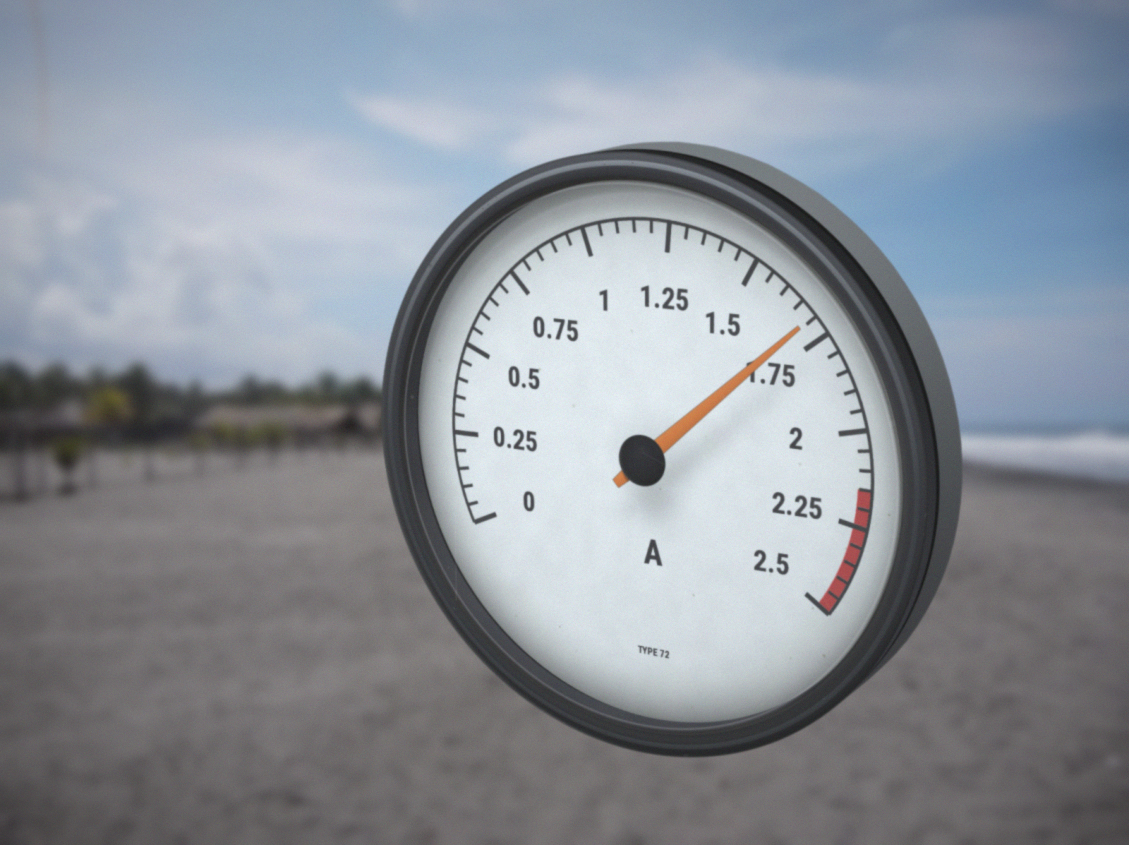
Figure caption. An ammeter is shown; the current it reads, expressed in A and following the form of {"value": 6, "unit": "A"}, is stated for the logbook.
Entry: {"value": 1.7, "unit": "A"}
